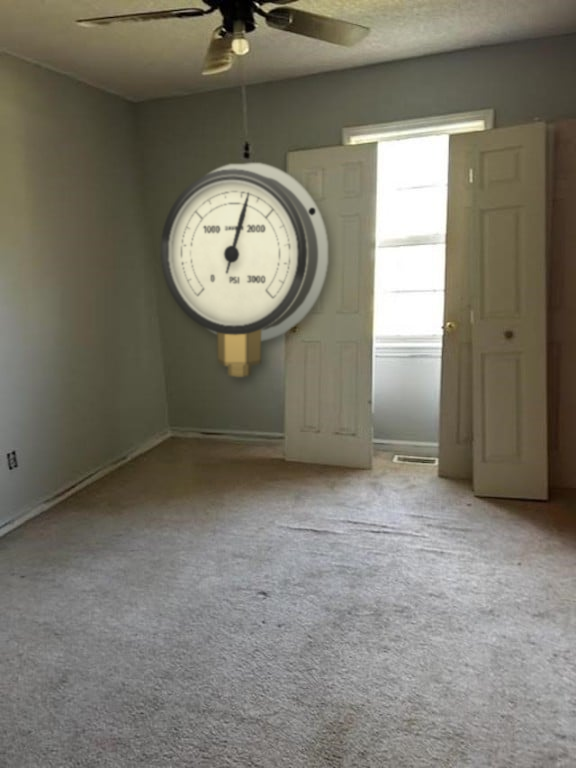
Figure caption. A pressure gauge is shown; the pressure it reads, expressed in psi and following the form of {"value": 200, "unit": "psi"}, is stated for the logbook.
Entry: {"value": 1700, "unit": "psi"}
